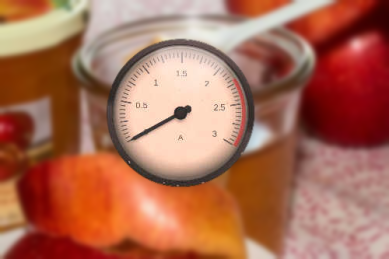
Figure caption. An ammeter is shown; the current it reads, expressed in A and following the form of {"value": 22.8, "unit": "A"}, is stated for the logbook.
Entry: {"value": 0, "unit": "A"}
